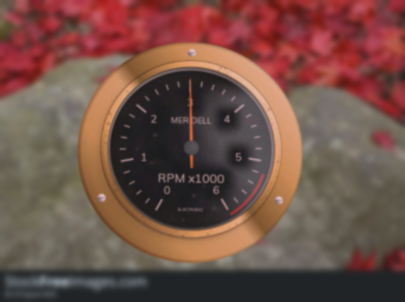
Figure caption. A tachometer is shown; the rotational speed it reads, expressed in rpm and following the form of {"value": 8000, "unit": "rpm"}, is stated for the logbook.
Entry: {"value": 3000, "unit": "rpm"}
